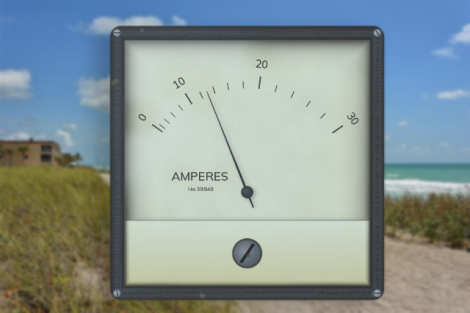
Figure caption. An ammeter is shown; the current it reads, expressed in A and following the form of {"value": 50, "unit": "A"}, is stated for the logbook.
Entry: {"value": 13, "unit": "A"}
